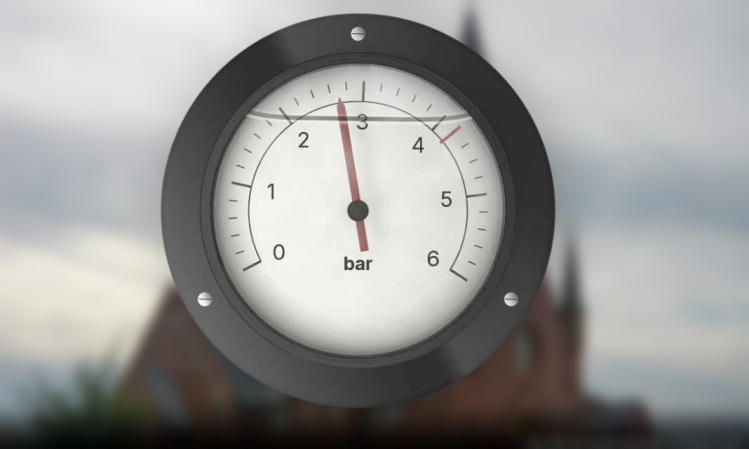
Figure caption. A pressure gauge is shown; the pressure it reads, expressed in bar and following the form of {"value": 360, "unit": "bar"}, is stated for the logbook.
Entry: {"value": 2.7, "unit": "bar"}
